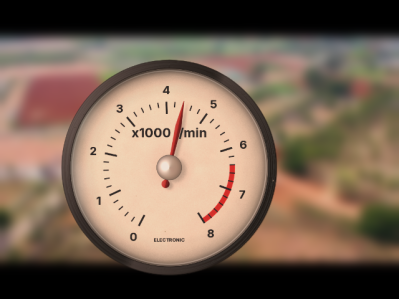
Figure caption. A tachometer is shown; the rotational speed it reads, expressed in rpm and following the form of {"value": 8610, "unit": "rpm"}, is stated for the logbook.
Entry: {"value": 4400, "unit": "rpm"}
